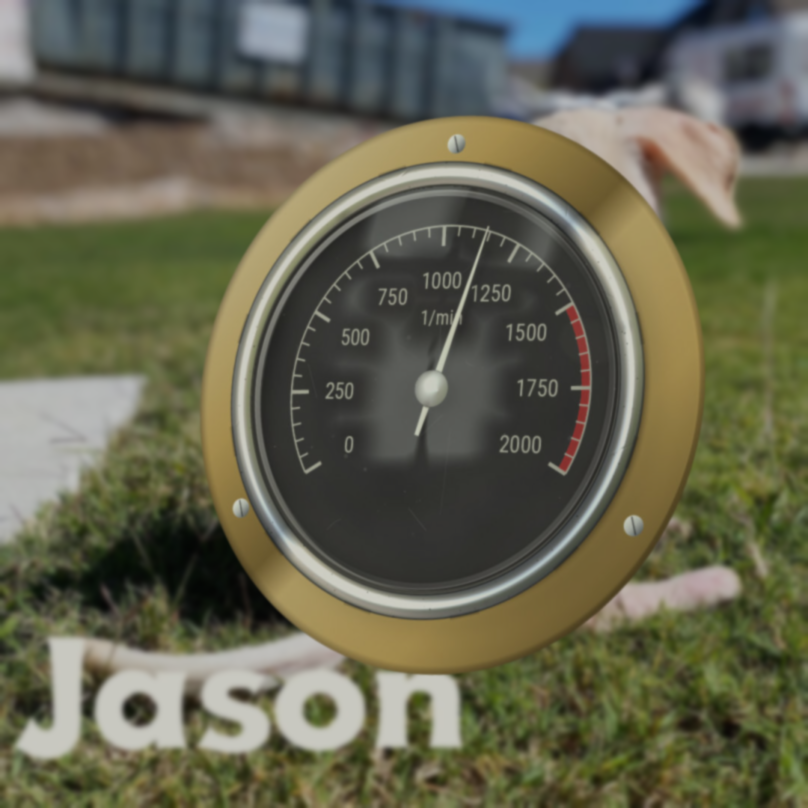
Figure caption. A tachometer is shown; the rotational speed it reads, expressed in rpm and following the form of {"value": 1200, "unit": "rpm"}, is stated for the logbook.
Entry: {"value": 1150, "unit": "rpm"}
